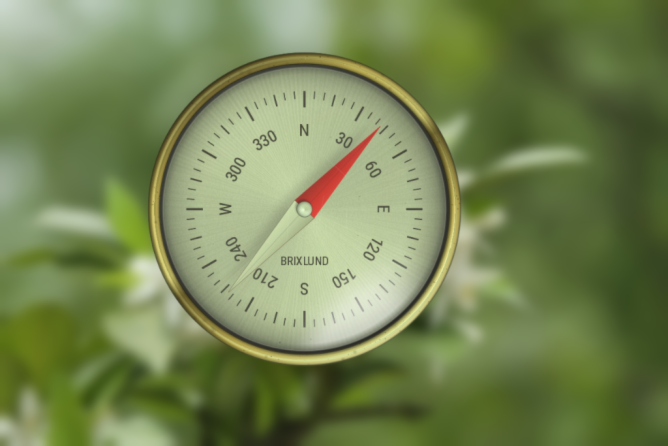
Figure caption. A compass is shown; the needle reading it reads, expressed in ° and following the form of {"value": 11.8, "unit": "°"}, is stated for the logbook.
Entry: {"value": 42.5, "unit": "°"}
